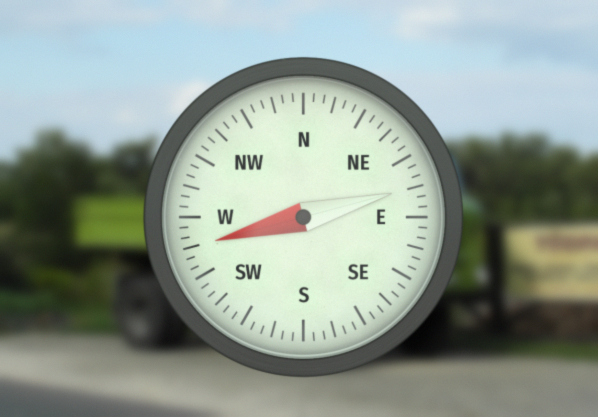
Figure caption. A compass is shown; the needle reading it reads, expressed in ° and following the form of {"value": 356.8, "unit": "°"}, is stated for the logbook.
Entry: {"value": 255, "unit": "°"}
